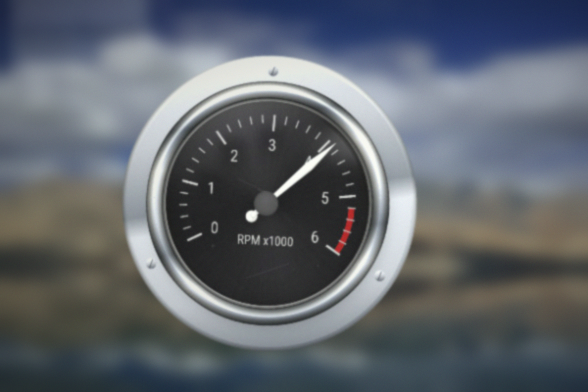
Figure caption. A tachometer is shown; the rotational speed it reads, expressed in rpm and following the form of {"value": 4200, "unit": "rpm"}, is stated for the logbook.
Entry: {"value": 4100, "unit": "rpm"}
